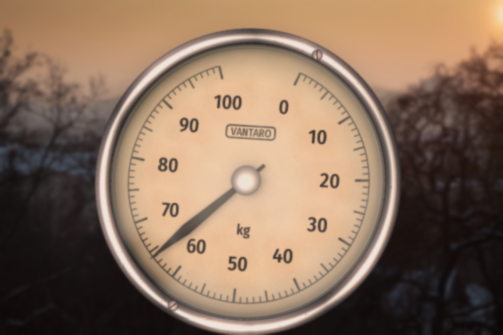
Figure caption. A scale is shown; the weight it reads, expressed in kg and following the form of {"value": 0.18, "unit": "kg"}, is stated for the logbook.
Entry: {"value": 64, "unit": "kg"}
